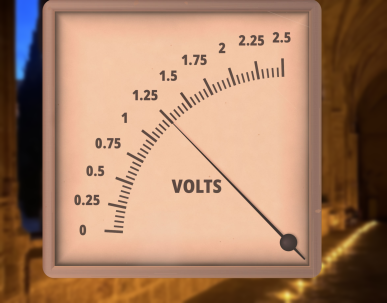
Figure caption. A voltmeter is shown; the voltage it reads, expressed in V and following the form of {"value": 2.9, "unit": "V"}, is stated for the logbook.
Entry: {"value": 1.25, "unit": "V"}
